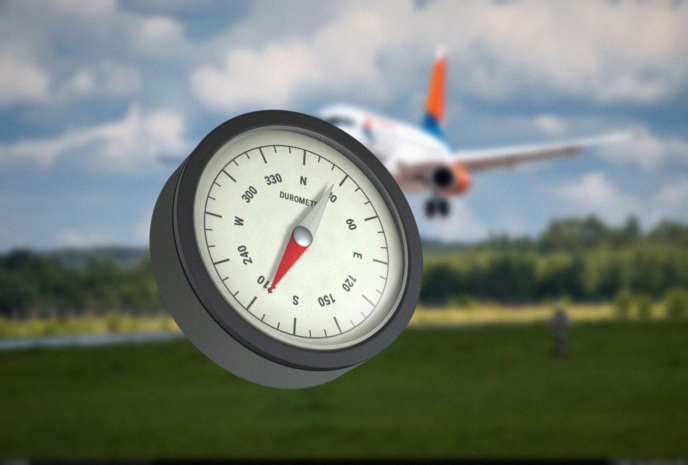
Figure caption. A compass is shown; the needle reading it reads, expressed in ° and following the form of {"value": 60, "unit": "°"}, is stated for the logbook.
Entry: {"value": 205, "unit": "°"}
